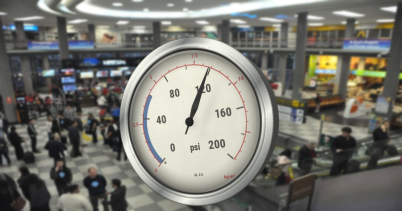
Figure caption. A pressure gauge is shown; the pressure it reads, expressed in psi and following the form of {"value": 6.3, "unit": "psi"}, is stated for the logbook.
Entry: {"value": 120, "unit": "psi"}
